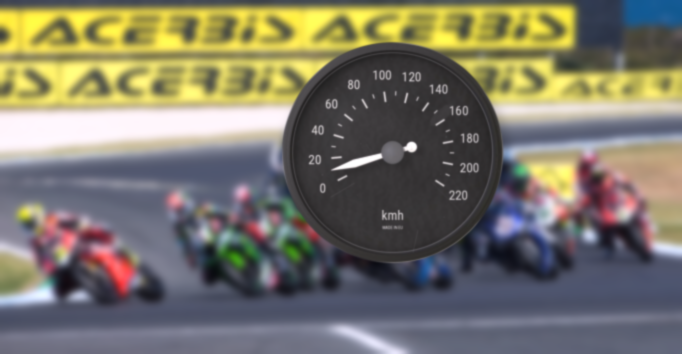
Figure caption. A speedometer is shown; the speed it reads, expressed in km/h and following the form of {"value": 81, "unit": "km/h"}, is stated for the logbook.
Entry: {"value": 10, "unit": "km/h"}
